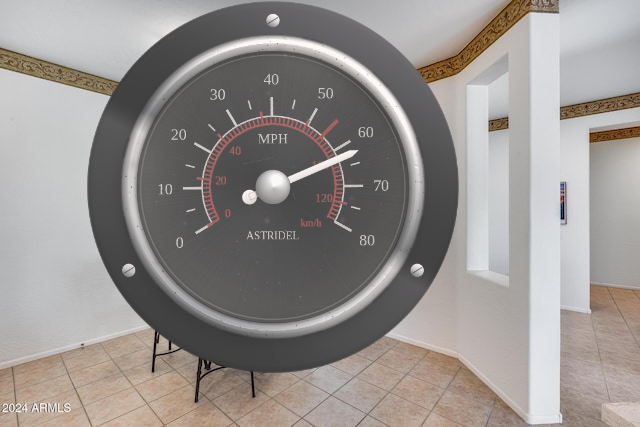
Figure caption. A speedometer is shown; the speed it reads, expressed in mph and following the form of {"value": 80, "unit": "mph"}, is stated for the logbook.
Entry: {"value": 62.5, "unit": "mph"}
